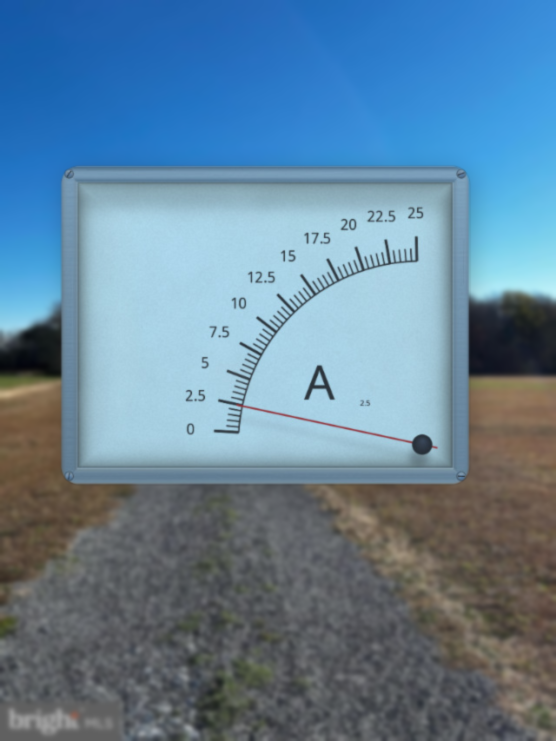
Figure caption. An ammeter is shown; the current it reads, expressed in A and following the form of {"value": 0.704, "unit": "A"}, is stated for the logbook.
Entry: {"value": 2.5, "unit": "A"}
